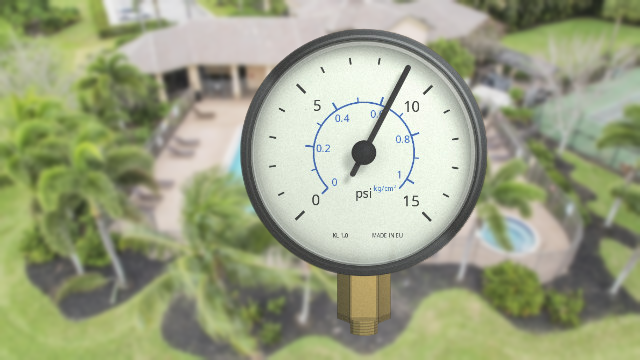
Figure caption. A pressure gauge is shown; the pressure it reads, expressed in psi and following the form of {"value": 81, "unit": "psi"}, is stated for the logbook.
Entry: {"value": 9, "unit": "psi"}
